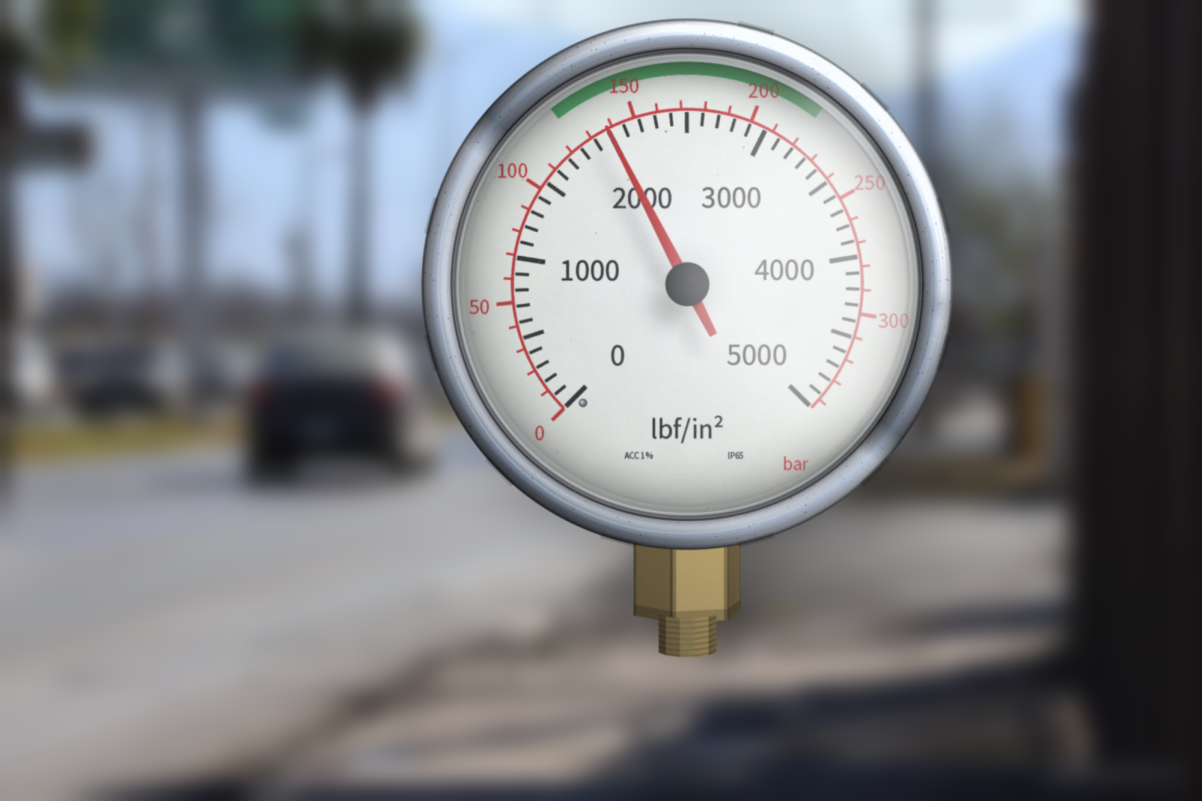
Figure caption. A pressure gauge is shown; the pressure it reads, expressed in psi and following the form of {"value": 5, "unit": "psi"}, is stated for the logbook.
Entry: {"value": 2000, "unit": "psi"}
